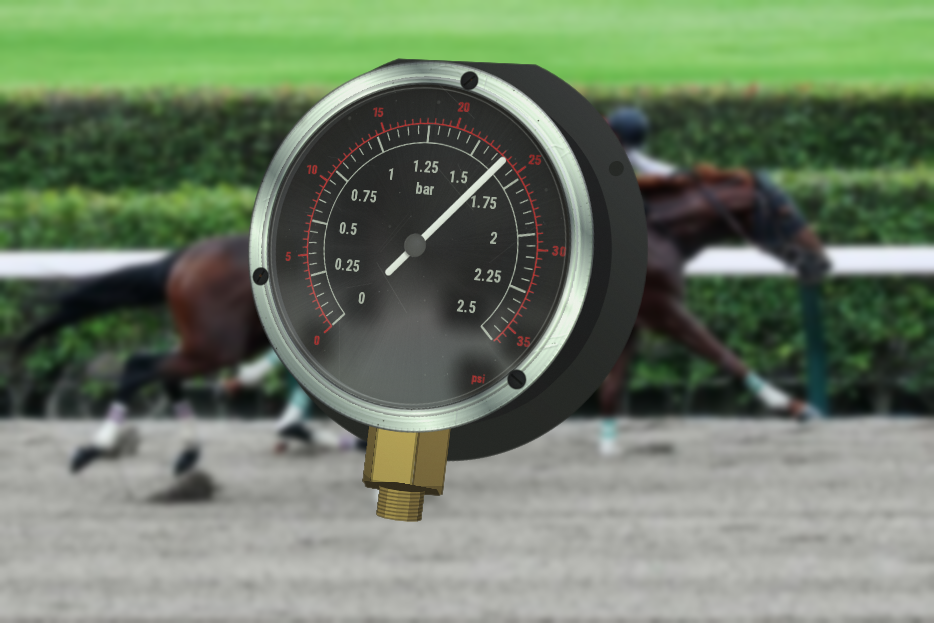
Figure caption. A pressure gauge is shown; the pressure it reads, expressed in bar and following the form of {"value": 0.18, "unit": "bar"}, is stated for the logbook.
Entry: {"value": 1.65, "unit": "bar"}
